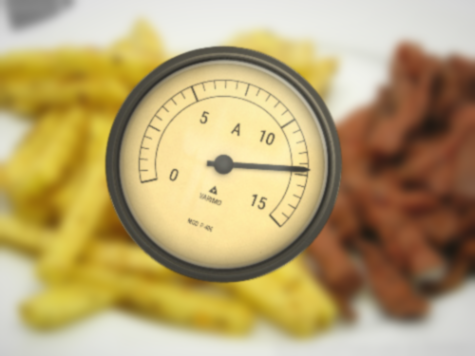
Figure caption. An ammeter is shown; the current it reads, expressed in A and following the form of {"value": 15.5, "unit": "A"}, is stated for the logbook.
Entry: {"value": 12.25, "unit": "A"}
